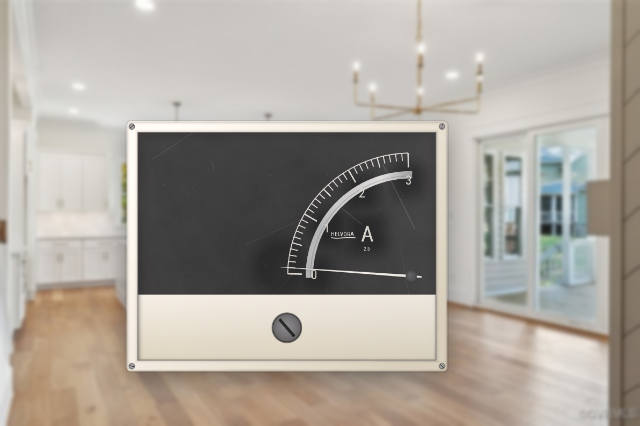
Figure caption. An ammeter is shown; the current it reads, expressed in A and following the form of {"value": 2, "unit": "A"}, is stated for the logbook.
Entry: {"value": 0.1, "unit": "A"}
